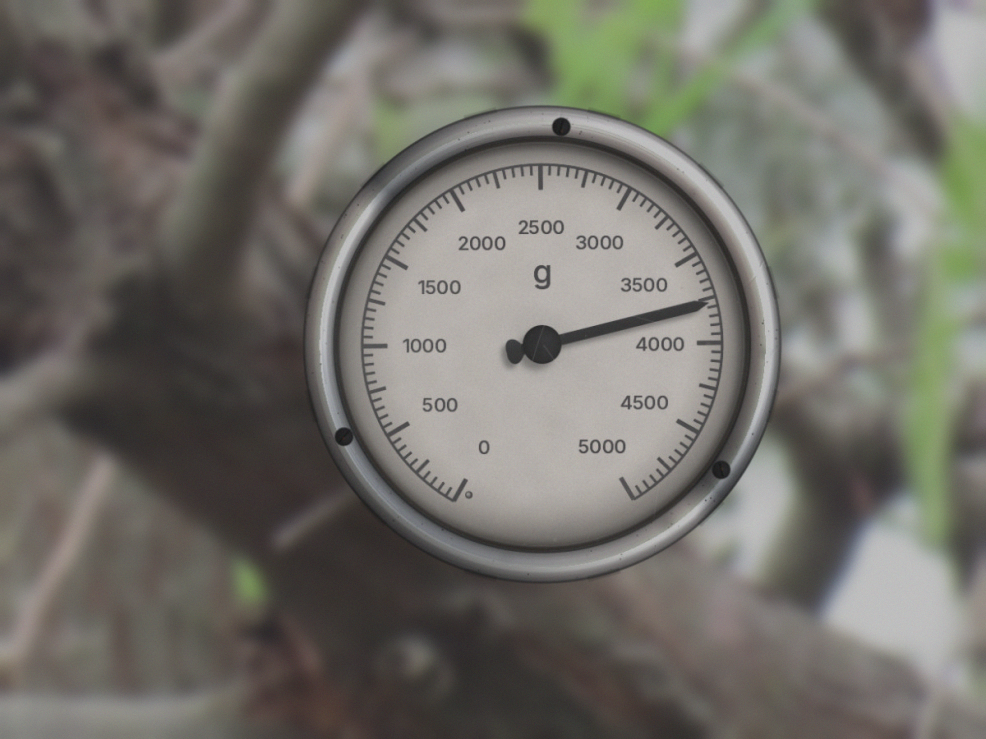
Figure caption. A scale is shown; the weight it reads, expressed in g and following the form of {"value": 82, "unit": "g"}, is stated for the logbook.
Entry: {"value": 3775, "unit": "g"}
